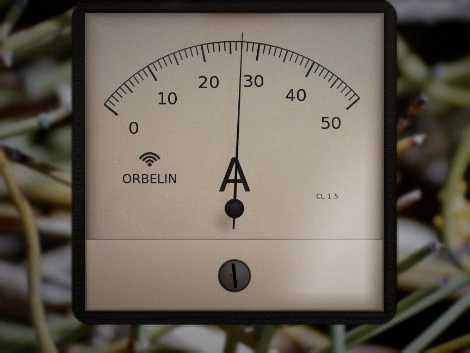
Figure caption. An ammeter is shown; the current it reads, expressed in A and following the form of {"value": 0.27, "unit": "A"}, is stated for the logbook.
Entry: {"value": 27, "unit": "A"}
